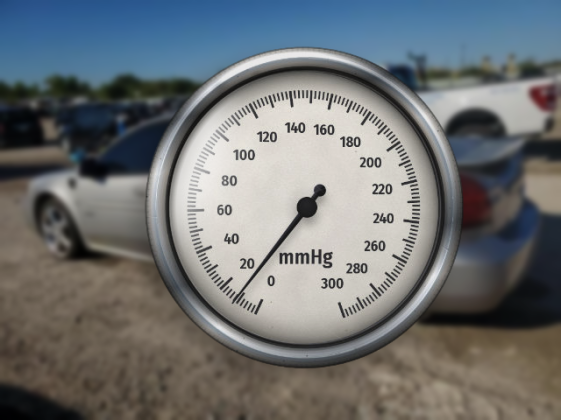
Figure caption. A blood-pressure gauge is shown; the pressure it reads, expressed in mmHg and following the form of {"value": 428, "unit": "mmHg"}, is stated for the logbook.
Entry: {"value": 12, "unit": "mmHg"}
